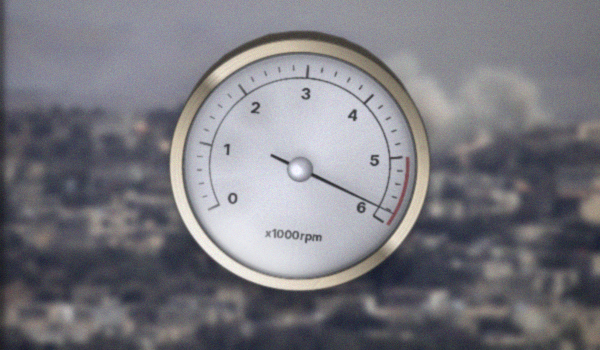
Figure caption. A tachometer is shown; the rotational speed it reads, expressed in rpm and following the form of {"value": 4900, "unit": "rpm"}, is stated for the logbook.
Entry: {"value": 5800, "unit": "rpm"}
